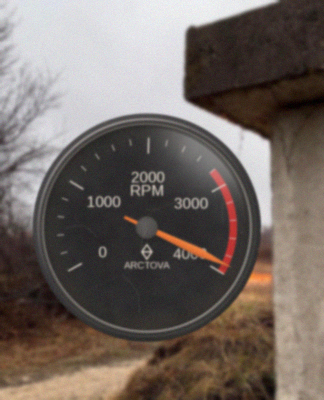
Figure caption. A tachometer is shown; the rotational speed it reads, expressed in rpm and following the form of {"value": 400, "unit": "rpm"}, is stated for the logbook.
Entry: {"value": 3900, "unit": "rpm"}
